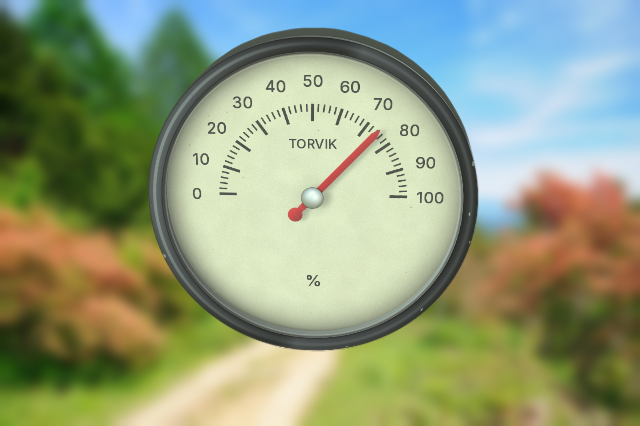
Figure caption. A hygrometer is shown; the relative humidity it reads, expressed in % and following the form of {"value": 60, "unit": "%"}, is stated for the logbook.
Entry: {"value": 74, "unit": "%"}
